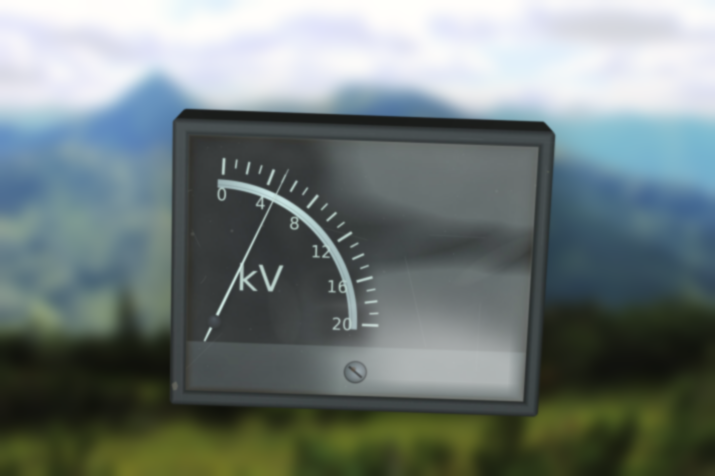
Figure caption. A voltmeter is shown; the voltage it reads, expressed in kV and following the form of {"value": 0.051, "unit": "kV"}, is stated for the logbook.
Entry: {"value": 5, "unit": "kV"}
